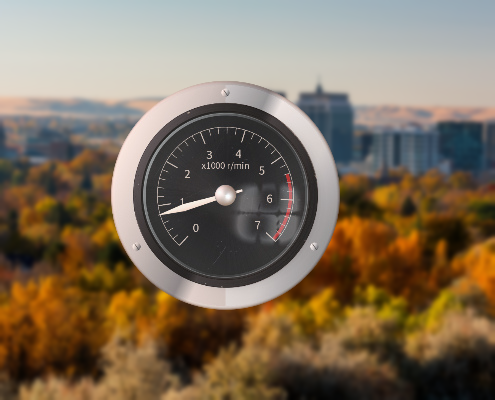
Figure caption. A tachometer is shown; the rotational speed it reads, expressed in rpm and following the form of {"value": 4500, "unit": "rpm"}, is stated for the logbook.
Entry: {"value": 800, "unit": "rpm"}
